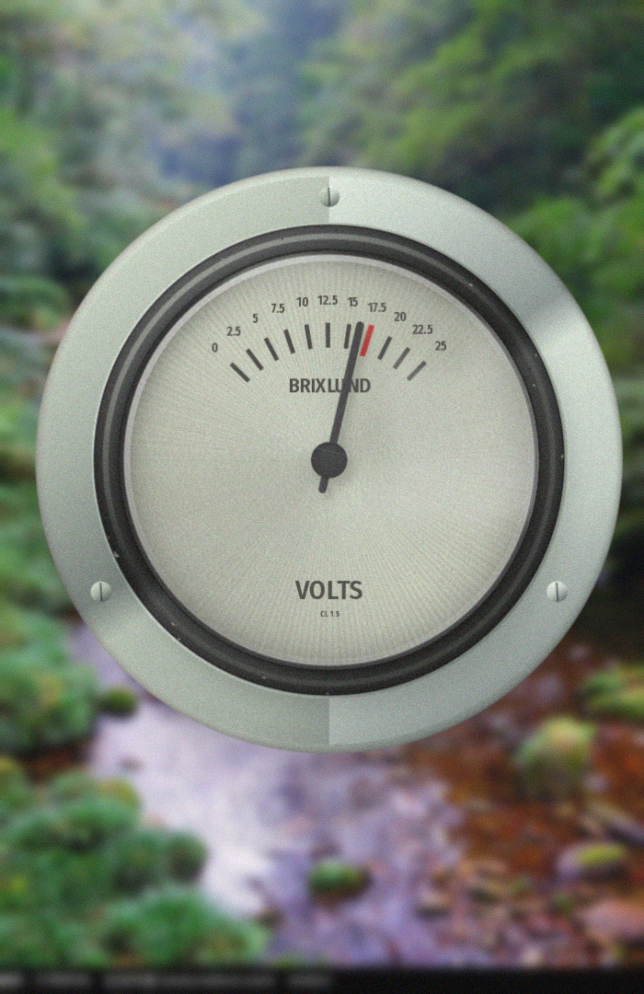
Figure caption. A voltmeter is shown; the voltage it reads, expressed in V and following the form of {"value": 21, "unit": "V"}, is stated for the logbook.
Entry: {"value": 16.25, "unit": "V"}
